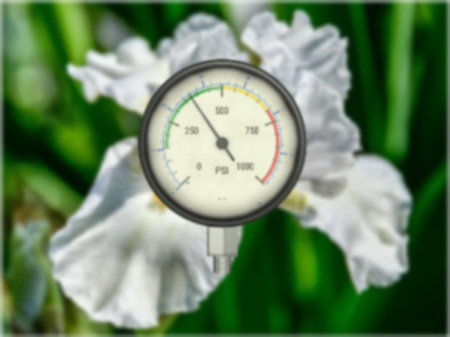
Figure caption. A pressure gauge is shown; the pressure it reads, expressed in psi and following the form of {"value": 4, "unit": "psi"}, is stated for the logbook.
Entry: {"value": 375, "unit": "psi"}
